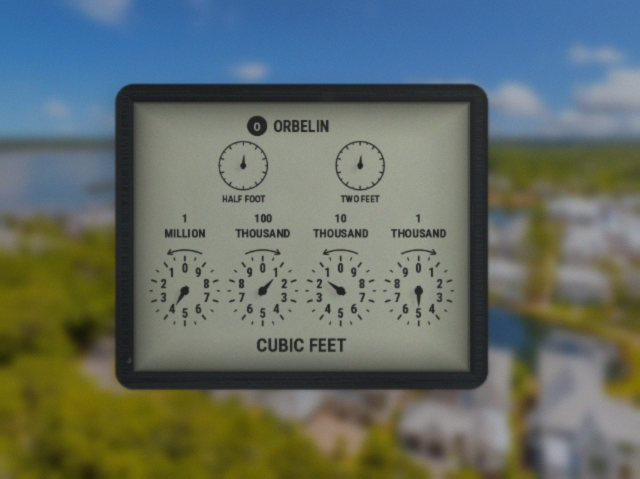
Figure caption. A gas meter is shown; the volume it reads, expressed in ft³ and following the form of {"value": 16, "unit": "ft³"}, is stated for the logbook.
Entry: {"value": 411500, "unit": "ft³"}
